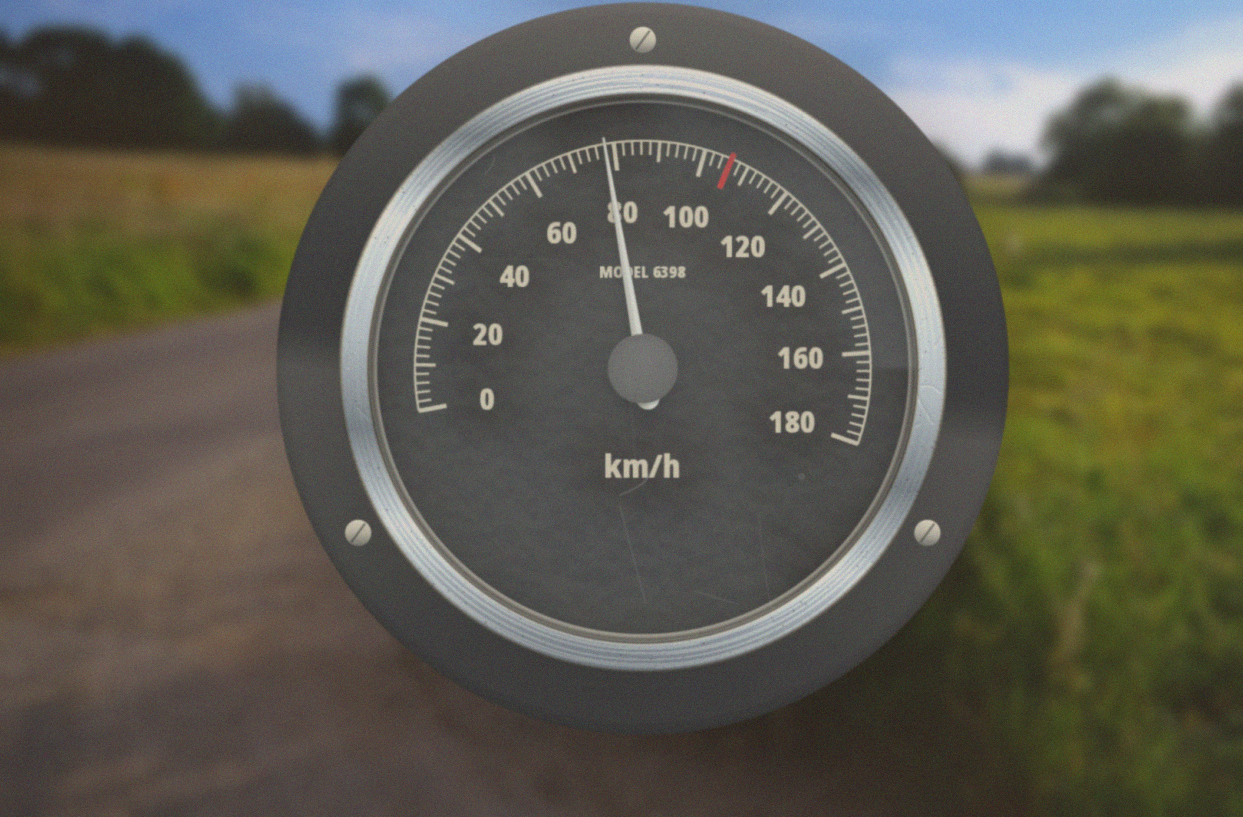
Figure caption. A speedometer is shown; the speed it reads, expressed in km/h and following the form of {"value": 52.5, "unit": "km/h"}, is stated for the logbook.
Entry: {"value": 78, "unit": "km/h"}
